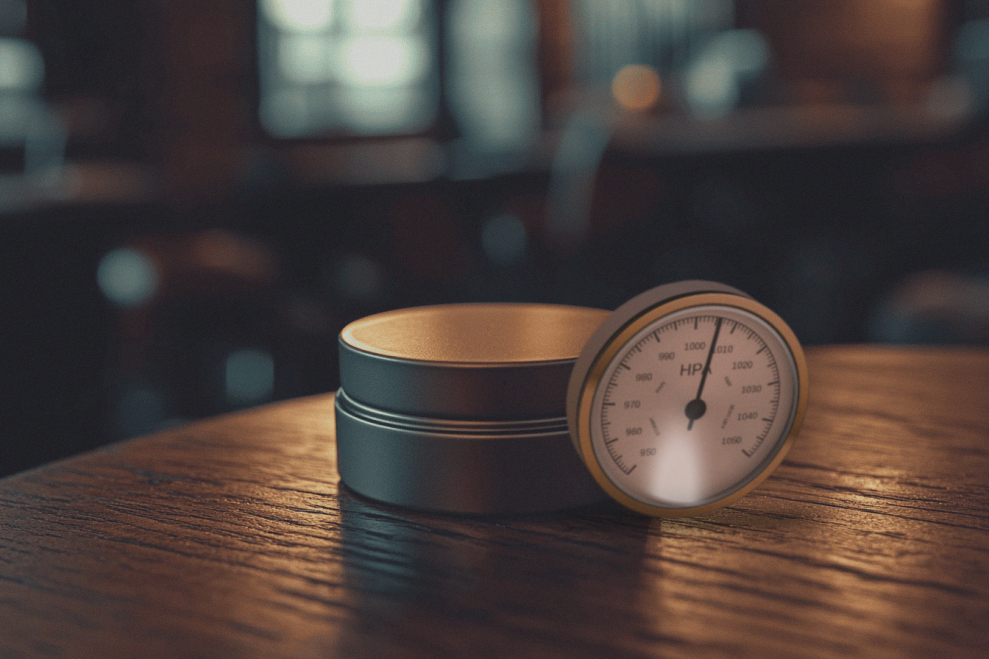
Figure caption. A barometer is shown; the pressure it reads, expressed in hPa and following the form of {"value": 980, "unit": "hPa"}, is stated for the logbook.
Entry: {"value": 1005, "unit": "hPa"}
